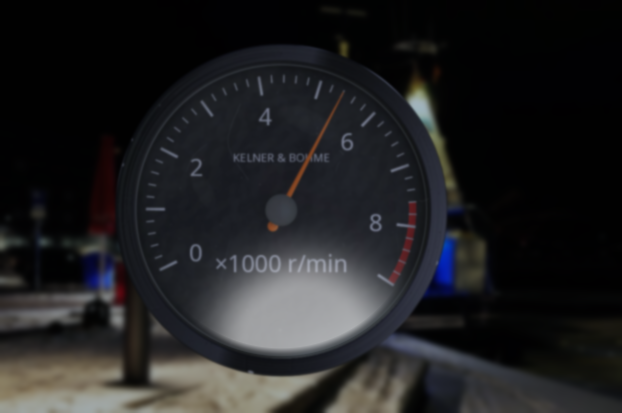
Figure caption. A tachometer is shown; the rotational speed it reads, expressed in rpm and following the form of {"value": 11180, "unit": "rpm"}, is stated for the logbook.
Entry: {"value": 5400, "unit": "rpm"}
